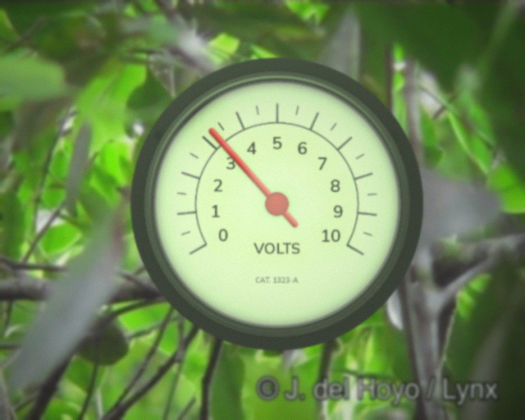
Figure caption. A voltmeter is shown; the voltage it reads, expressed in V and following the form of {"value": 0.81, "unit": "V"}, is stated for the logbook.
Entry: {"value": 3.25, "unit": "V"}
